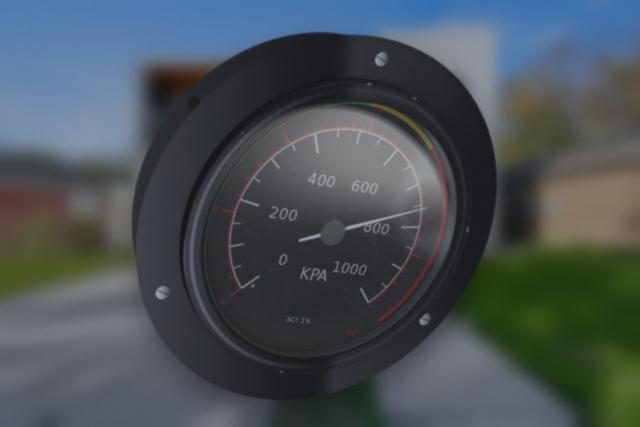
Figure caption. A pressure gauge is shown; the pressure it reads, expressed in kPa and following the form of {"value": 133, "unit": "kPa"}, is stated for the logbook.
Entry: {"value": 750, "unit": "kPa"}
